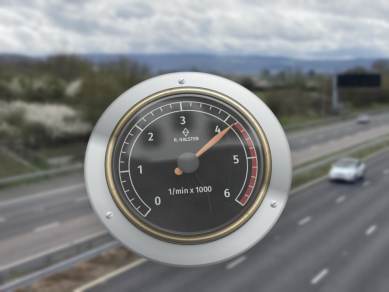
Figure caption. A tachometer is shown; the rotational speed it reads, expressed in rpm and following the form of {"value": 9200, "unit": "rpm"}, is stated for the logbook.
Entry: {"value": 4200, "unit": "rpm"}
